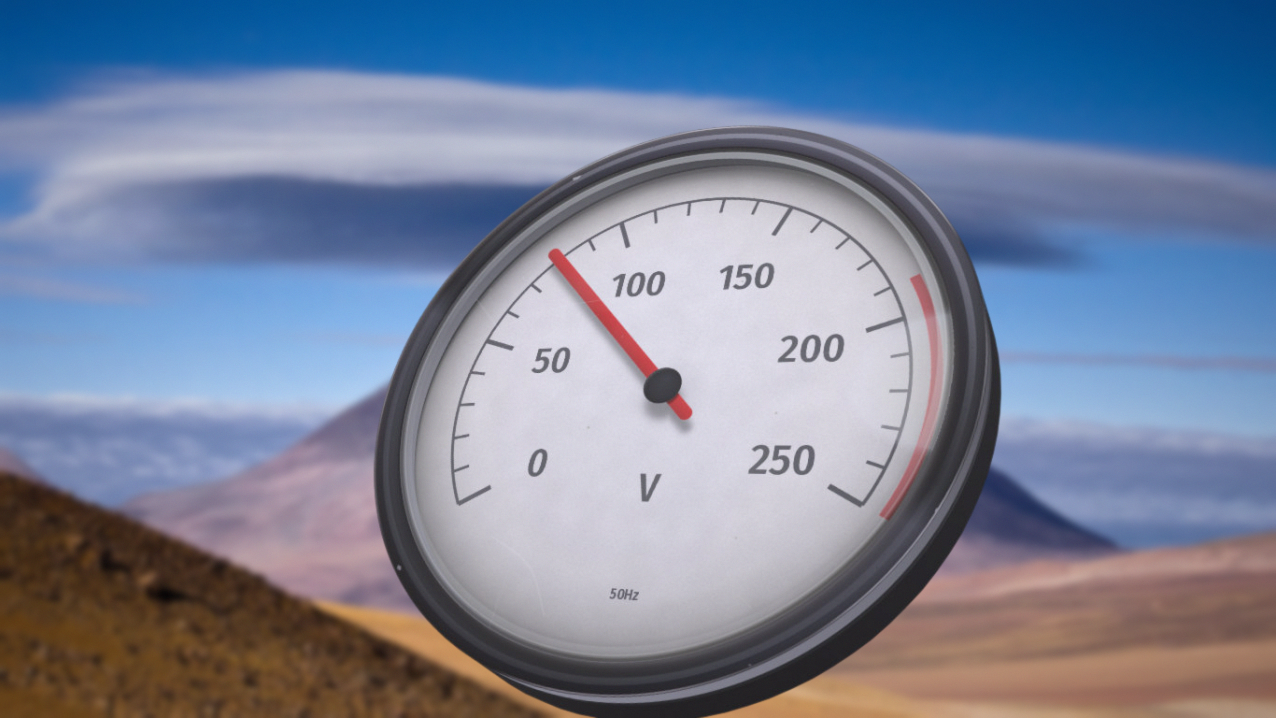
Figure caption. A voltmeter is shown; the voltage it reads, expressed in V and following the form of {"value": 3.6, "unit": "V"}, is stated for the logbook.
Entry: {"value": 80, "unit": "V"}
